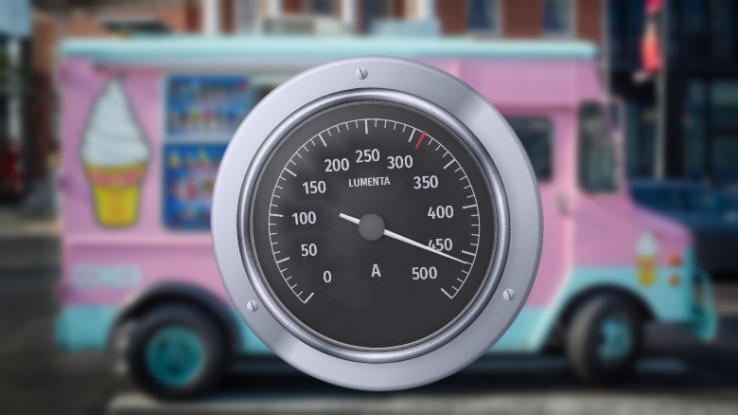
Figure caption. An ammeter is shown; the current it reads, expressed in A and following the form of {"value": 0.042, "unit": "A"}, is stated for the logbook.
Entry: {"value": 460, "unit": "A"}
